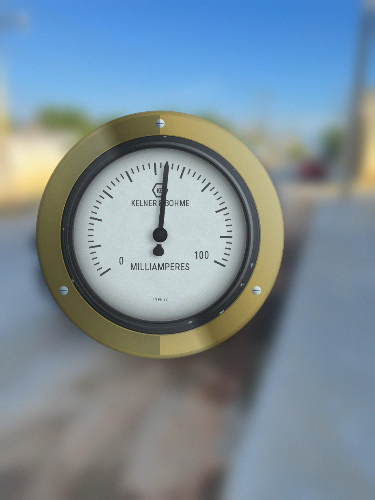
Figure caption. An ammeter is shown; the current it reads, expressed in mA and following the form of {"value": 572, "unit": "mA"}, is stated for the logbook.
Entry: {"value": 54, "unit": "mA"}
